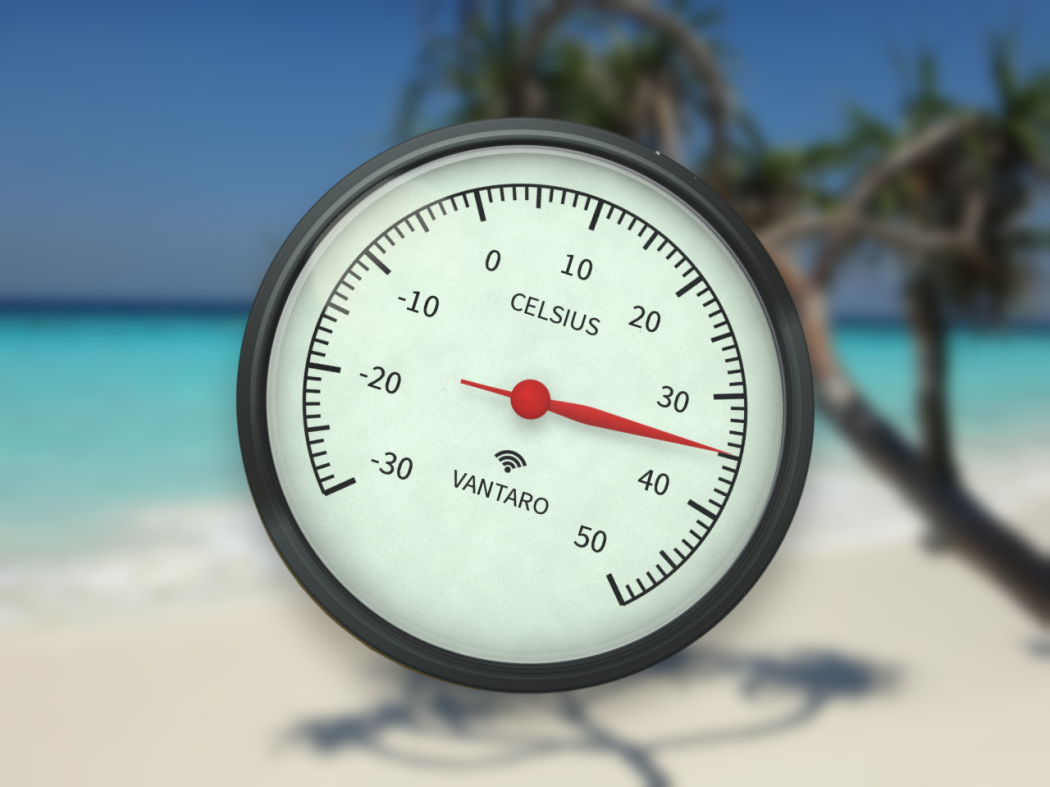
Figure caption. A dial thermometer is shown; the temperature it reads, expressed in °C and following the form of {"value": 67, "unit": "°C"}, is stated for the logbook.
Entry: {"value": 35, "unit": "°C"}
